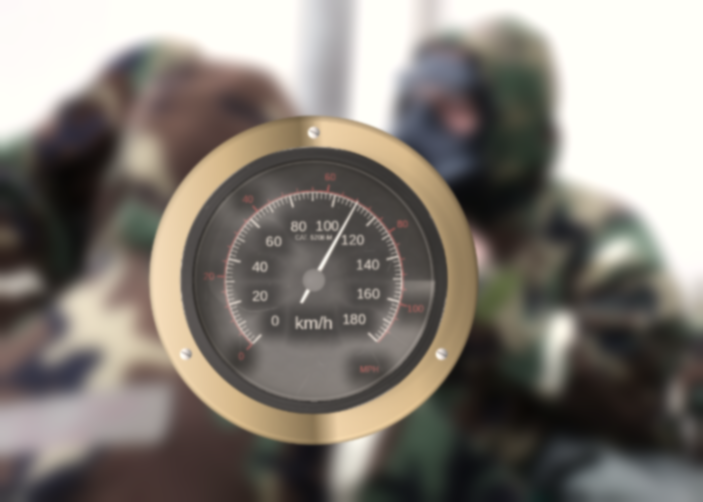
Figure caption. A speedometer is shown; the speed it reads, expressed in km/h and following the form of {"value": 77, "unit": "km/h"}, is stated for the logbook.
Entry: {"value": 110, "unit": "km/h"}
